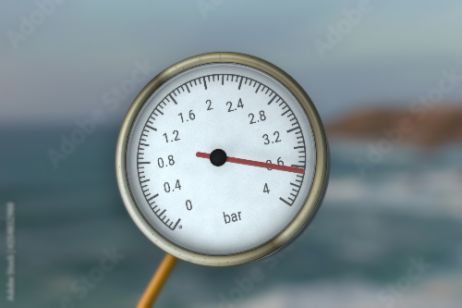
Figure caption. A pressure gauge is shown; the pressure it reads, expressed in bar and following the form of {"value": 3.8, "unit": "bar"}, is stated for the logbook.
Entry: {"value": 3.65, "unit": "bar"}
